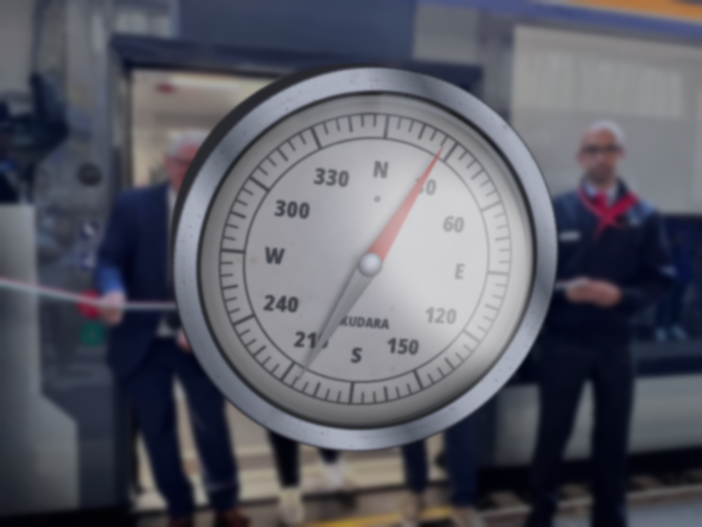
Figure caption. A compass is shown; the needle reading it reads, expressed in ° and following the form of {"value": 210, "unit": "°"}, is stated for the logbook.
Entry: {"value": 25, "unit": "°"}
